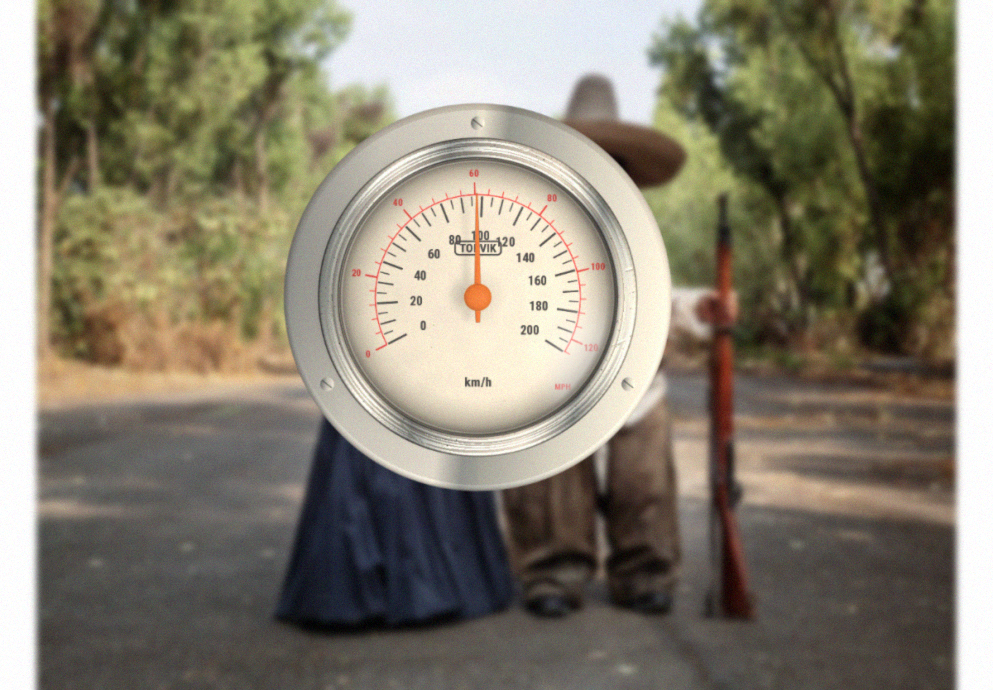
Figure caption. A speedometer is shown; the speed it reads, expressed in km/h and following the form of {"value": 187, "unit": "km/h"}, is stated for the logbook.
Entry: {"value": 97.5, "unit": "km/h"}
